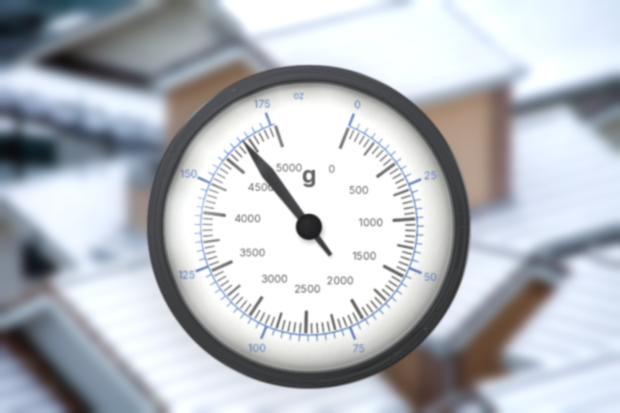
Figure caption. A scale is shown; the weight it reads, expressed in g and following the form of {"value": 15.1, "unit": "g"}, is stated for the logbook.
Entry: {"value": 4700, "unit": "g"}
